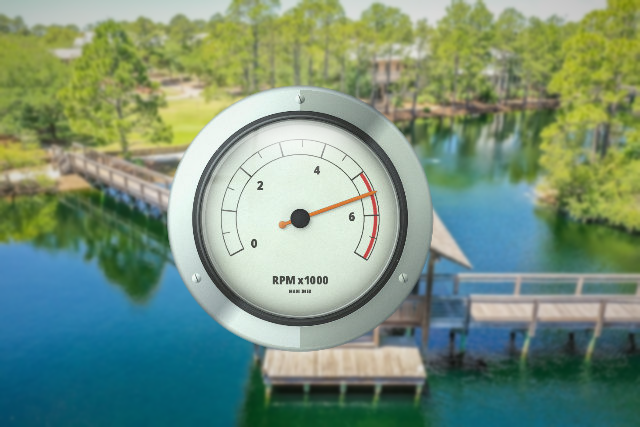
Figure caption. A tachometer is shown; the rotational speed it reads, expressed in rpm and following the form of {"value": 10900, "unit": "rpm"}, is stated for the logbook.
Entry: {"value": 5500, "unit": "rpm"}
